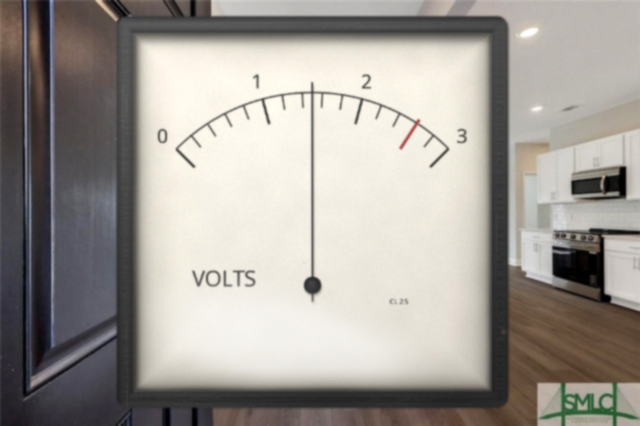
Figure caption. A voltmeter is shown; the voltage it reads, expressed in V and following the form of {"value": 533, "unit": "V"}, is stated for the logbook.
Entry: {"value": 1.5, "unit": "V"}
